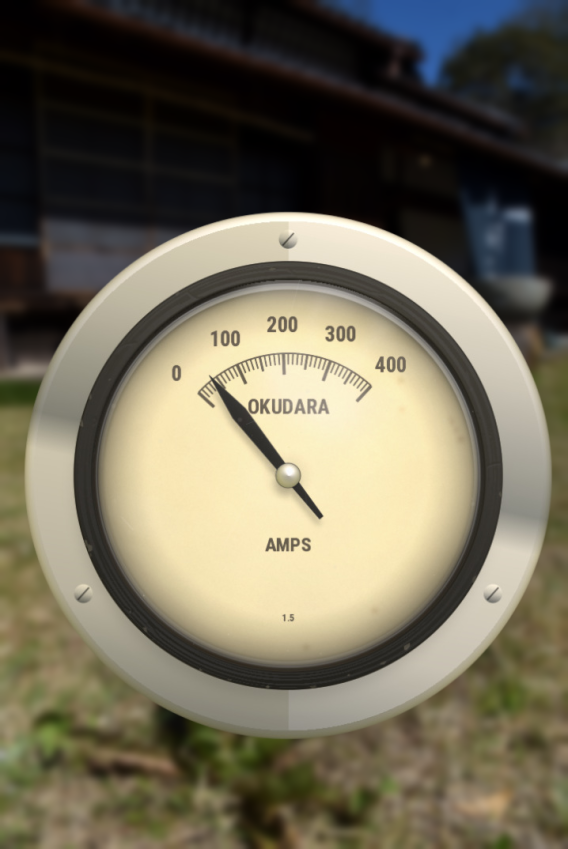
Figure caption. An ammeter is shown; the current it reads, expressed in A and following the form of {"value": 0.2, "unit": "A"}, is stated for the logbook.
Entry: {"value": 40, "unit": "A"}
